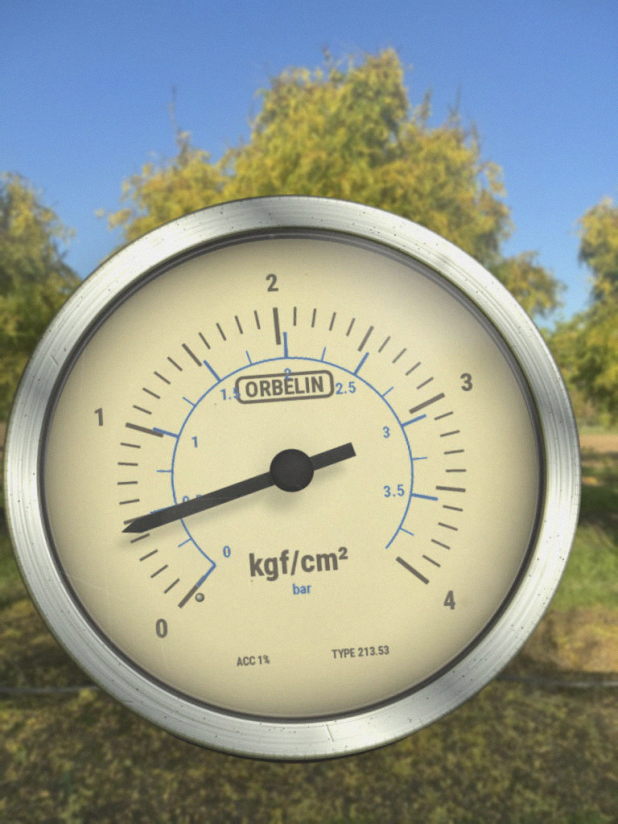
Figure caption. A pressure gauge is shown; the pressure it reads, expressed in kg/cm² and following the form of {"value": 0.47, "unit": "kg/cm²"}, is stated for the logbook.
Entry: {"value": 0.45, "unit": "kg/cm²"}
